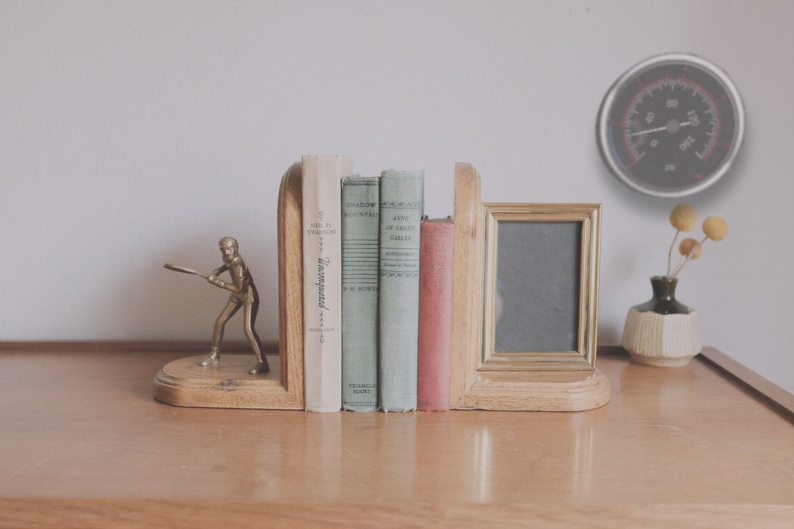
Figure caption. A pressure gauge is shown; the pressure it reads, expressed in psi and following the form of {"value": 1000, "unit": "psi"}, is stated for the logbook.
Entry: {"value": 20, "unit": "psi"}
